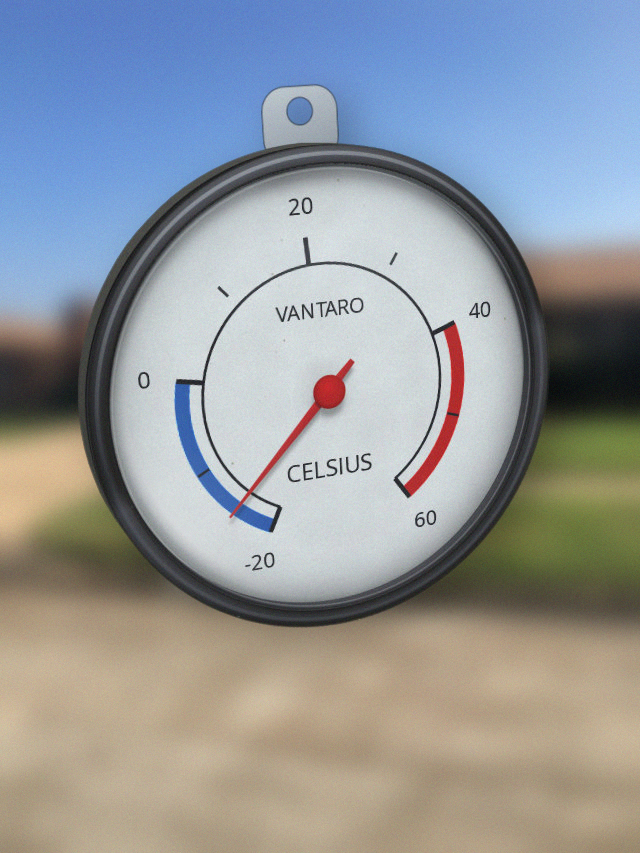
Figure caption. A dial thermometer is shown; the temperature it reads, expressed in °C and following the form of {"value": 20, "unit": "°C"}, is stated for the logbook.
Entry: {"value": -15, "unit": "°C"}
